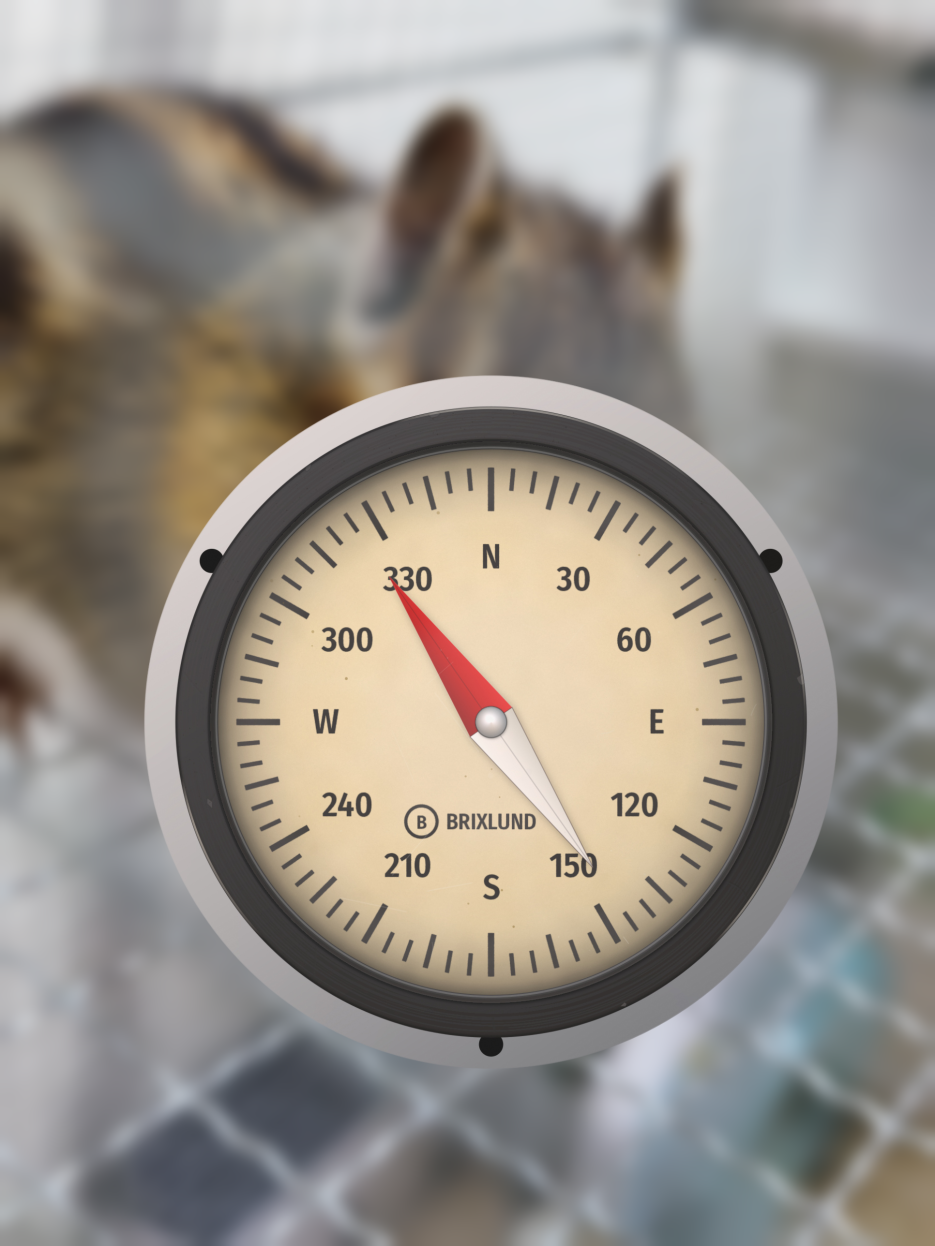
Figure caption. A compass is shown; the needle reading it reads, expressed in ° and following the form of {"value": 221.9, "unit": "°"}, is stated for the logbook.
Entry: {"value": 325, "unit": "°"}
